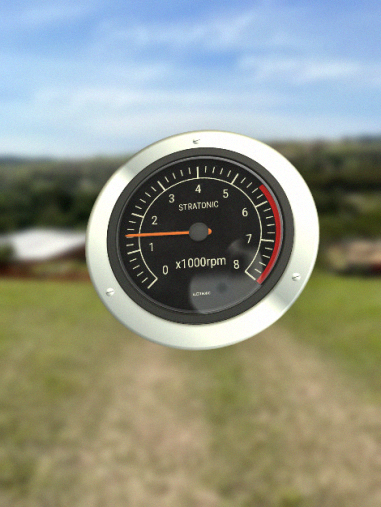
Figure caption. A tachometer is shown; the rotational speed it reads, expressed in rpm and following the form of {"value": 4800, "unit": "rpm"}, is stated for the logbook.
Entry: {"value": 1400, "unit": "rpm"}
